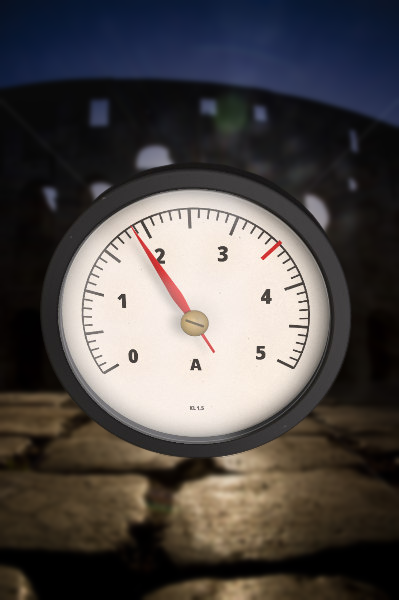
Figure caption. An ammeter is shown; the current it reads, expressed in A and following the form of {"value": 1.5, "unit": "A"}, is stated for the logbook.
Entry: {"value": 1.9, "unit": "A"}
